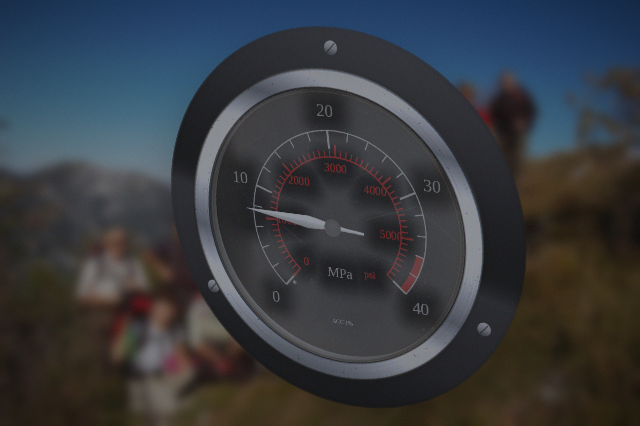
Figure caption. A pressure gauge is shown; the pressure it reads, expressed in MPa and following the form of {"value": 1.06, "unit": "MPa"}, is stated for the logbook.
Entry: {"value": 8, "unit": "MPa"}
